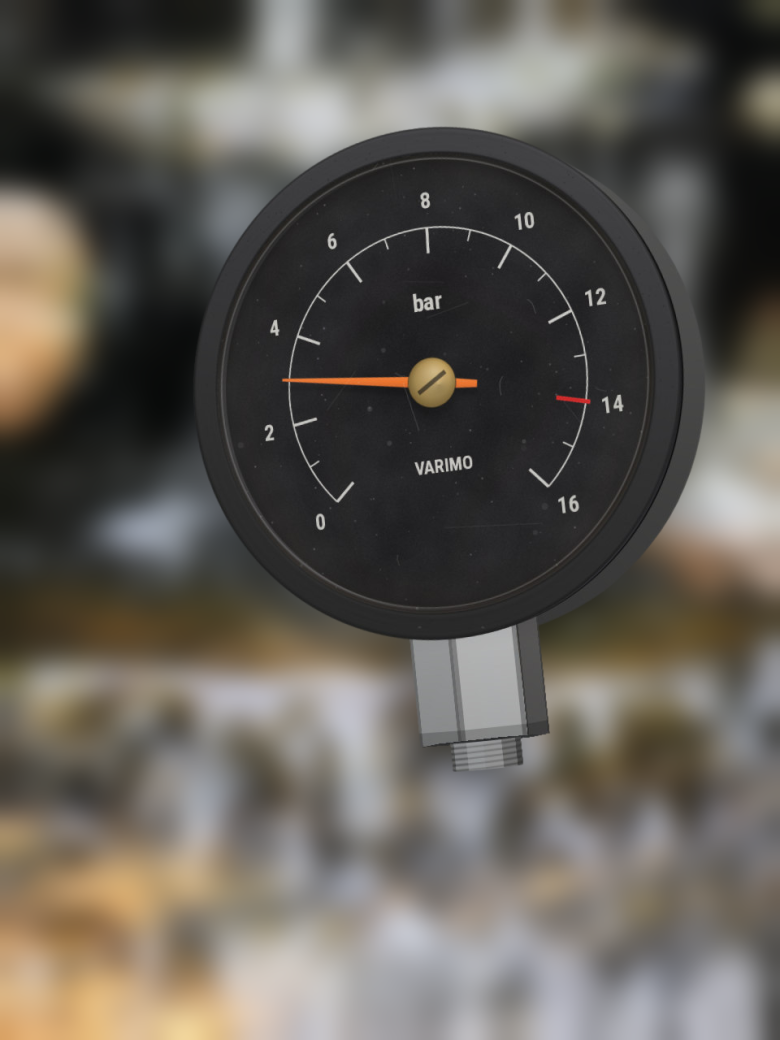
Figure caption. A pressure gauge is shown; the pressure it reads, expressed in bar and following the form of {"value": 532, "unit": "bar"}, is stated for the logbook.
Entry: {"value": 3, "unit": "bar"}
